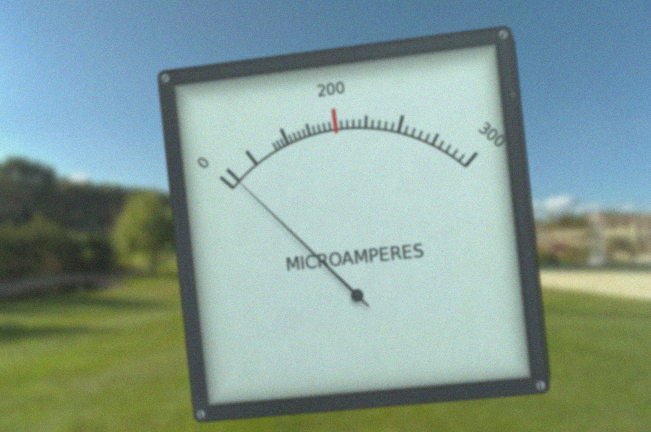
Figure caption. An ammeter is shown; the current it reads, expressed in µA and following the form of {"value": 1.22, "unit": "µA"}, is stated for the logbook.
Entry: {"value": 50, "unit": "µA"}
